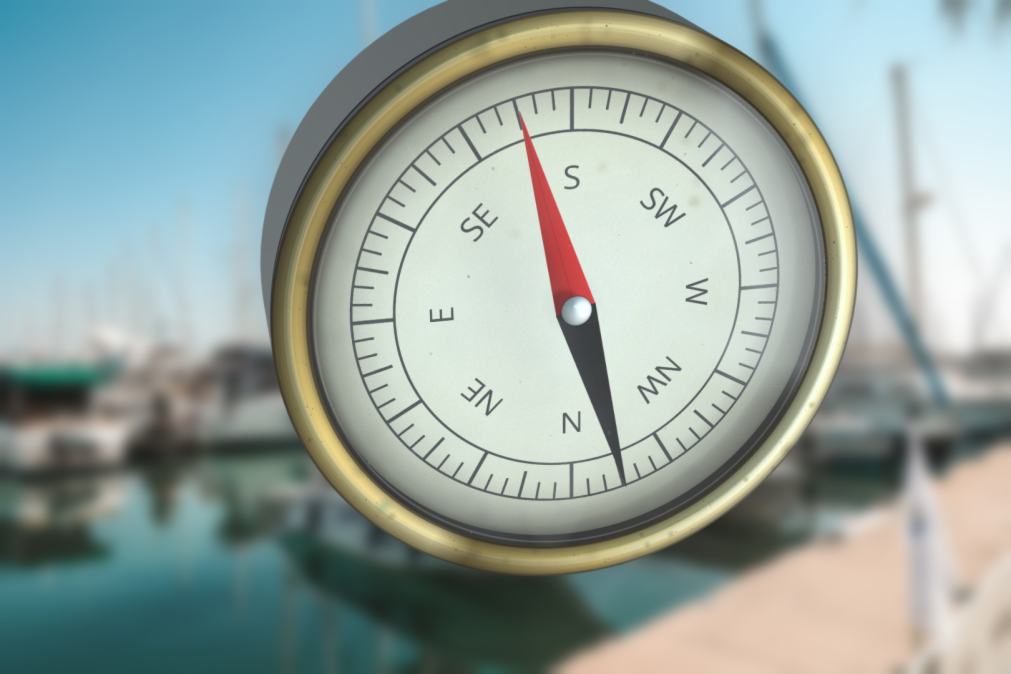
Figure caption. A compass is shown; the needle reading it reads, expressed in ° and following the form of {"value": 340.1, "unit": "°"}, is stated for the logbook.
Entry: {"value": 165, "unit": "°"}
